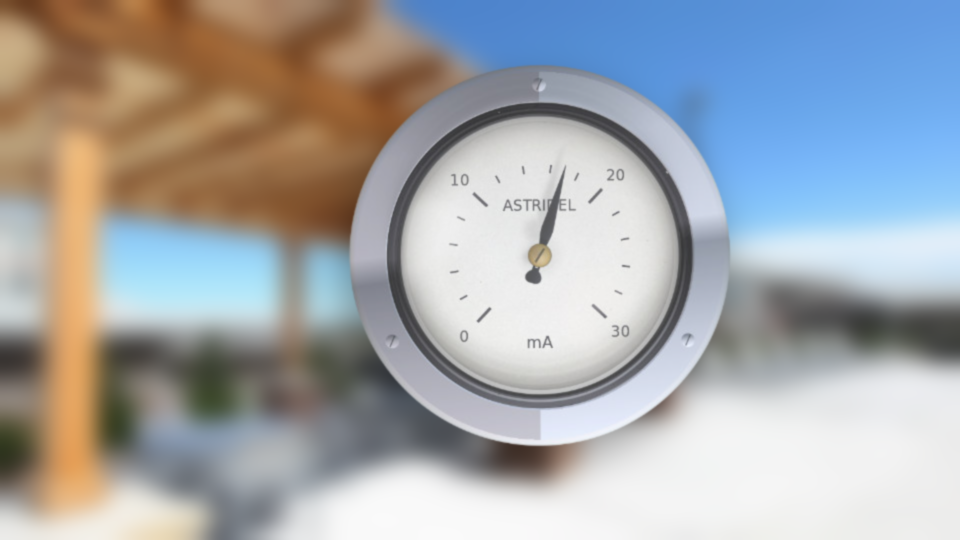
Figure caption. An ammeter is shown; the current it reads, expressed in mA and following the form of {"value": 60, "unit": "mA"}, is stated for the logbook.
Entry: {"value": 17, "unit": "mA"}
